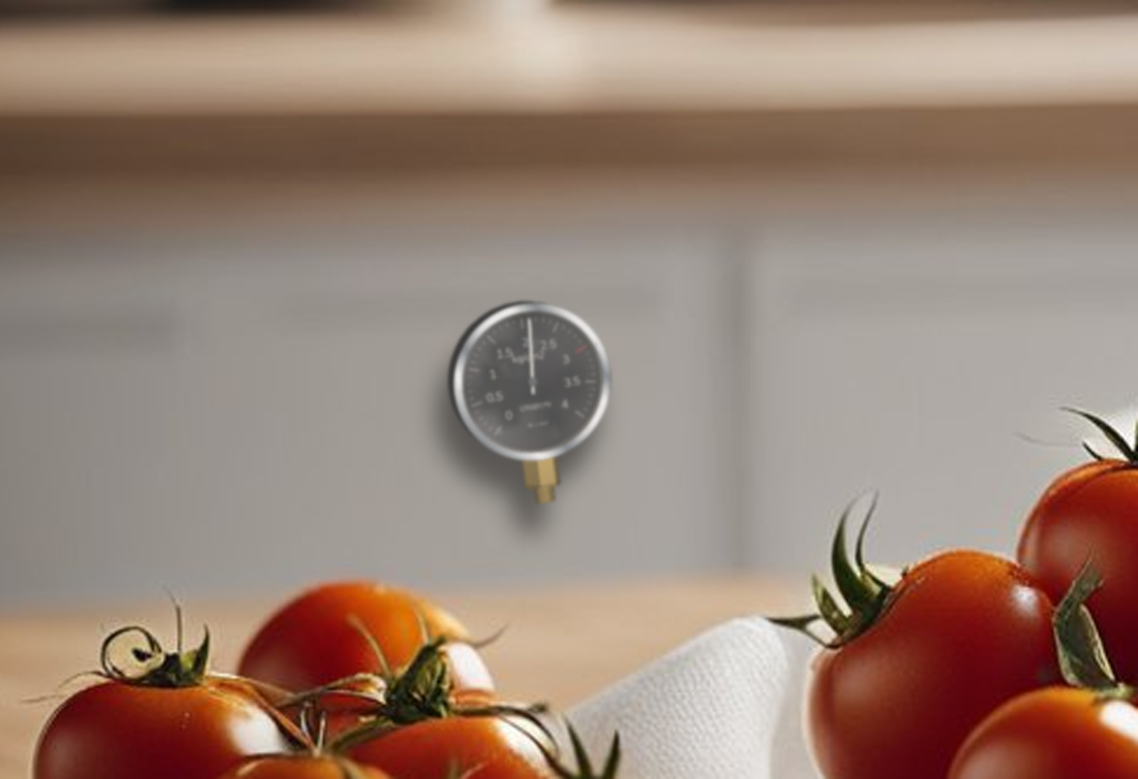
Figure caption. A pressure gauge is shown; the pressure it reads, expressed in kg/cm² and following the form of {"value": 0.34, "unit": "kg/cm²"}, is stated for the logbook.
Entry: {"value": 2.1, "unit": "kg/cm²"}
